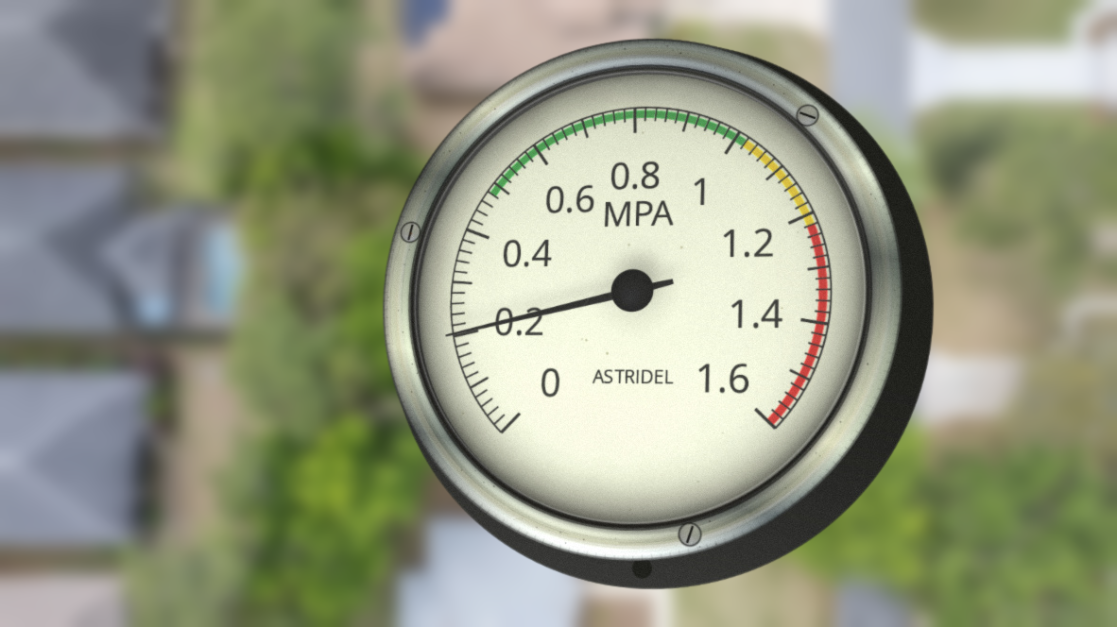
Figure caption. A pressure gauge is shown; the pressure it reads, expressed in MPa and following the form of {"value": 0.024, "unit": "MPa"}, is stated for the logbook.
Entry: {"value": 0.2, "unit": "MPa"}
